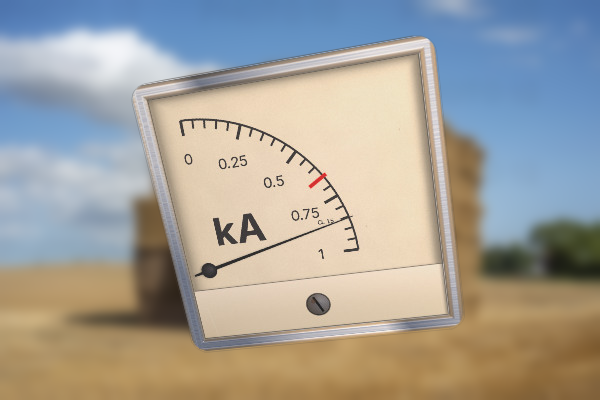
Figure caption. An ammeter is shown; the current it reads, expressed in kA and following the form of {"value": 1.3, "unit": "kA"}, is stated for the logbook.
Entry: {"value": 0.85, "unit": "kA"}
